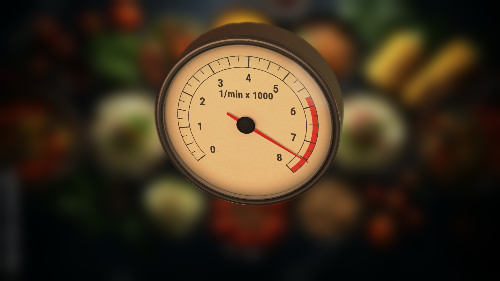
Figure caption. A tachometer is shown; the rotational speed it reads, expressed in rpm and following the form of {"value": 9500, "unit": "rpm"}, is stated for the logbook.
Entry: {"value": 7500, "unit": "rpm"}
